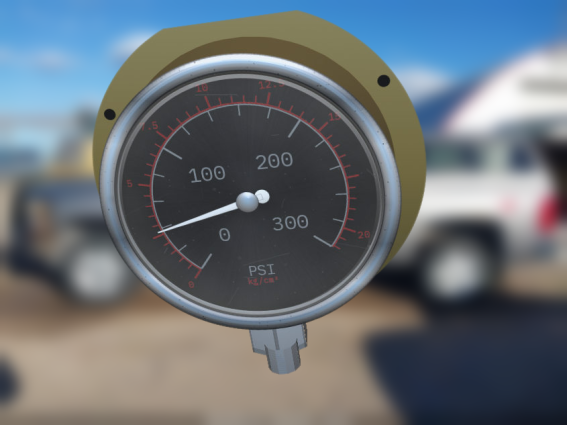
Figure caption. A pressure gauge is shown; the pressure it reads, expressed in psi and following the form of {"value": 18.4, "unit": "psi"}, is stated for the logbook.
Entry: {"value": 40, "unit": "psi"}
